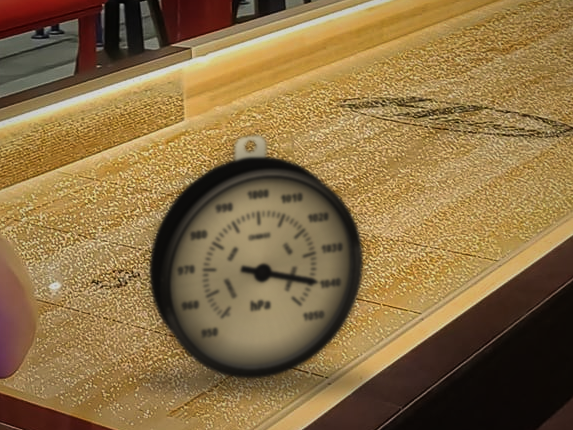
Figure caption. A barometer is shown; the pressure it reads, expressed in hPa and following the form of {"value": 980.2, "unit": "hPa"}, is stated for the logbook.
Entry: {"value": 1040, "unit": "hPa"}
